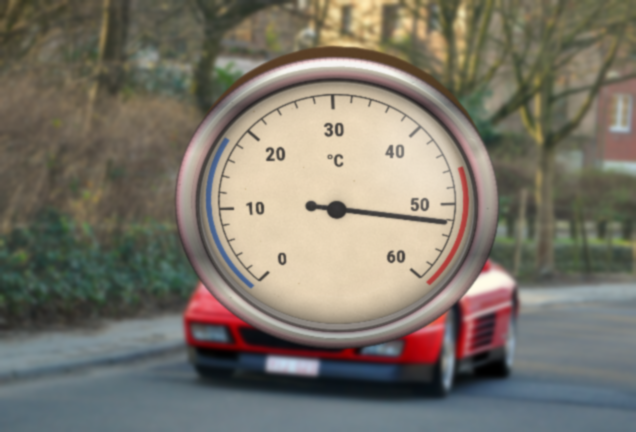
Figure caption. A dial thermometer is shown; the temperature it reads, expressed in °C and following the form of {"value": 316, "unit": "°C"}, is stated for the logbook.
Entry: {"value": 52, "unit": "°C"}
